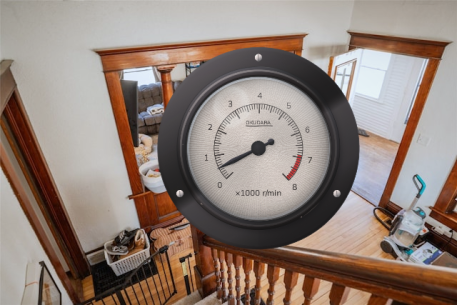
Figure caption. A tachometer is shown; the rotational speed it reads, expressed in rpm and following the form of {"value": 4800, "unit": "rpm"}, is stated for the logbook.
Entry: {"value": 500, "unit": "rpm"}
